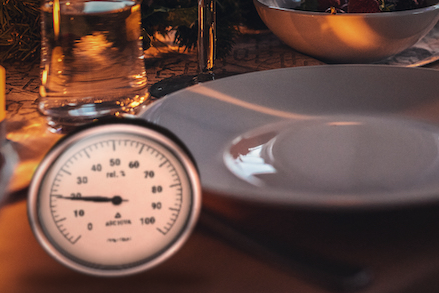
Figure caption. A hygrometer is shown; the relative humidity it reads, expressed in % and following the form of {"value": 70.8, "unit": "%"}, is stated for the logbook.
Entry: {"value": 20, "unit": "%"}
